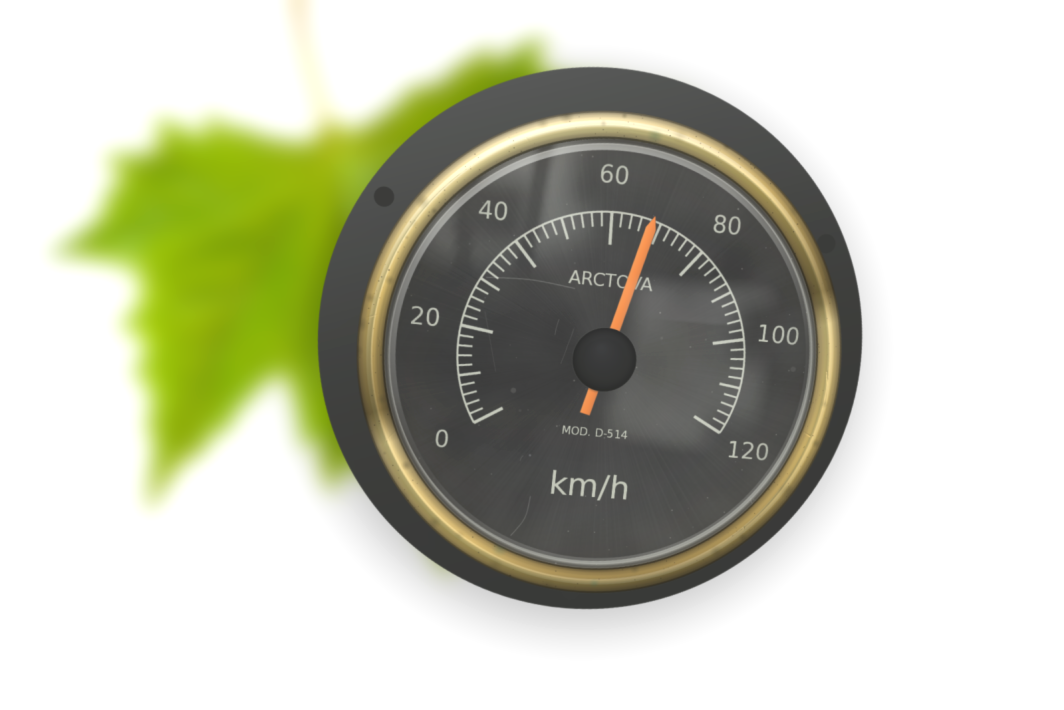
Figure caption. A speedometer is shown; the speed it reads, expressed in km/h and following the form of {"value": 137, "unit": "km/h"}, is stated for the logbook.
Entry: {"value": 68, "unit": "km/h"}
